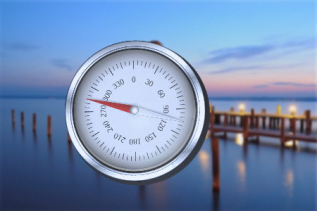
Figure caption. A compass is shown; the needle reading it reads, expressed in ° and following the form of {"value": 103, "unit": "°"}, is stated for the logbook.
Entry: {"value": 285, "unit": "°"}
